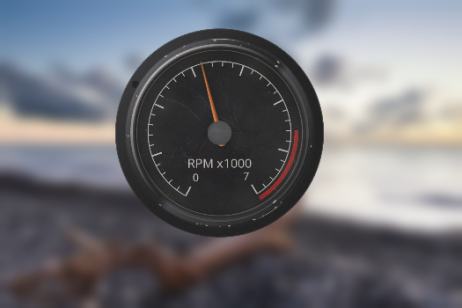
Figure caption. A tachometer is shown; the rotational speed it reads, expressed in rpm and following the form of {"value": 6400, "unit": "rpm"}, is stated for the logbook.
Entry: {"value": 3200, "unit": "rpm"}
